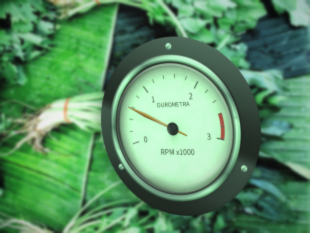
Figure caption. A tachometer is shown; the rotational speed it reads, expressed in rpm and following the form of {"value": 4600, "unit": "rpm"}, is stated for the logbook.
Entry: {"value": 600, "unit": "rpm"}
